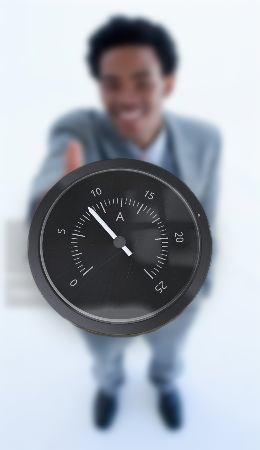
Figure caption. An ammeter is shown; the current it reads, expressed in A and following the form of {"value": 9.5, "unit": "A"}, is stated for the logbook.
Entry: {"value": 8.5, "unit": "A"}
